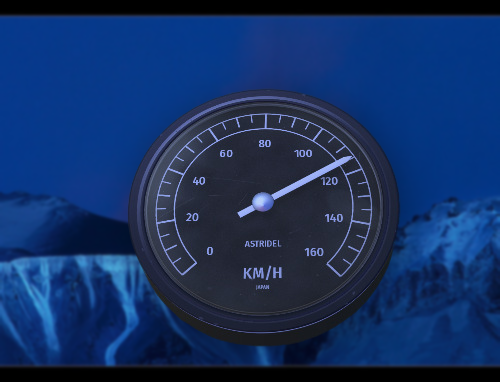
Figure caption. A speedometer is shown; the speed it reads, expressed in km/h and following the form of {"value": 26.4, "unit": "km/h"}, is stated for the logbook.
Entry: {"value": 115, "unit": "km/h"}
